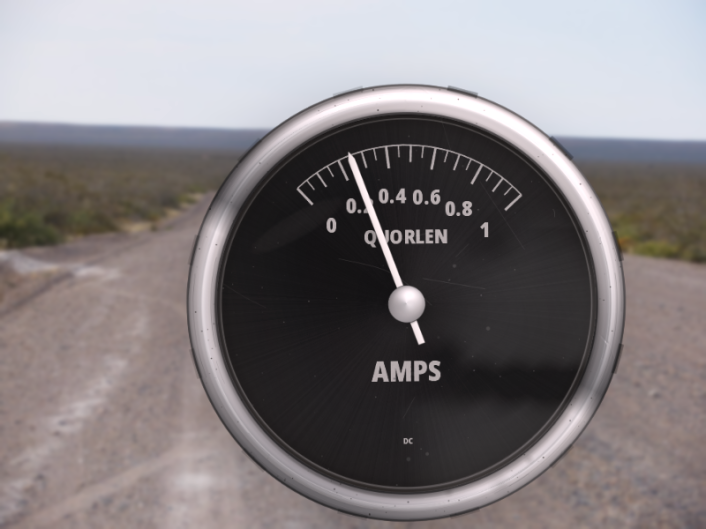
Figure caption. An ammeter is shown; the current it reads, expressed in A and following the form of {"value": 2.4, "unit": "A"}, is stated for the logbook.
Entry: {"value": 0.25, "unit": "A"}
